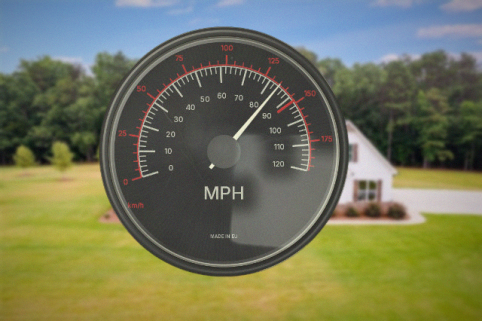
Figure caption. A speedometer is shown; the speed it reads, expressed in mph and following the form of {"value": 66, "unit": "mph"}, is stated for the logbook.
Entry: {"value": 84, "unit": "mph"}
